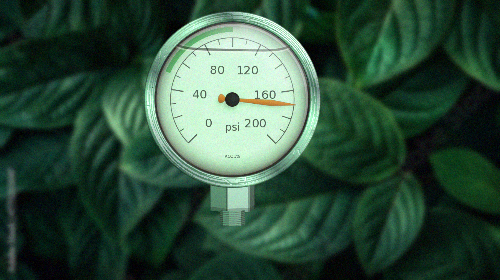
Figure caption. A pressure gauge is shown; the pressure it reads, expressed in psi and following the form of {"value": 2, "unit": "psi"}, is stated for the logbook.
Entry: {"value": 170, "unit": "psi"}
